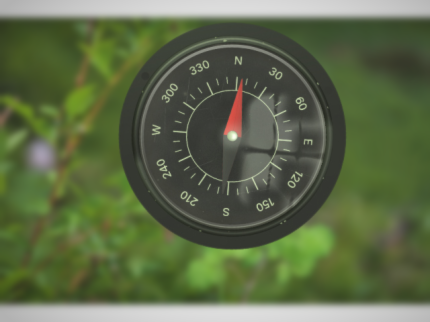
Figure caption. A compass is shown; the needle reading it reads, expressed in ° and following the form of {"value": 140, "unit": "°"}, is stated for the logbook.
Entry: {"value": 5, "unit": "°"}
